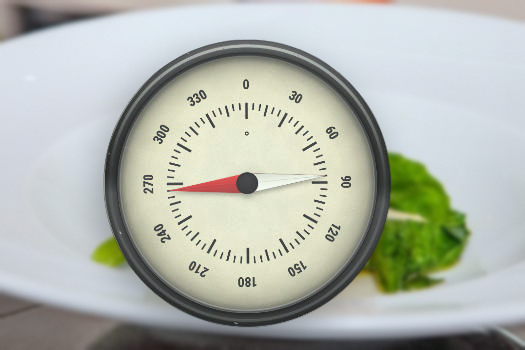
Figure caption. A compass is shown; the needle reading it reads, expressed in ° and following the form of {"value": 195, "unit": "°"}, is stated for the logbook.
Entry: {"value": 265, "unit": "°"}
